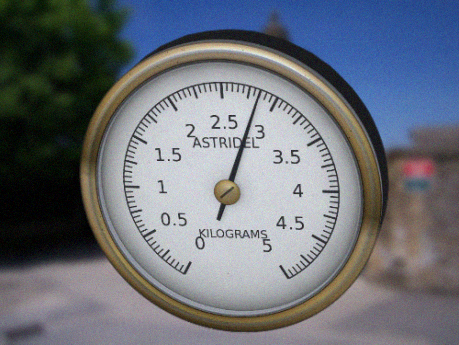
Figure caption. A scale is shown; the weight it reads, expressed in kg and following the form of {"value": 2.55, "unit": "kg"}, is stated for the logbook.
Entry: {"value": 2.85, "unit": "kg"}
